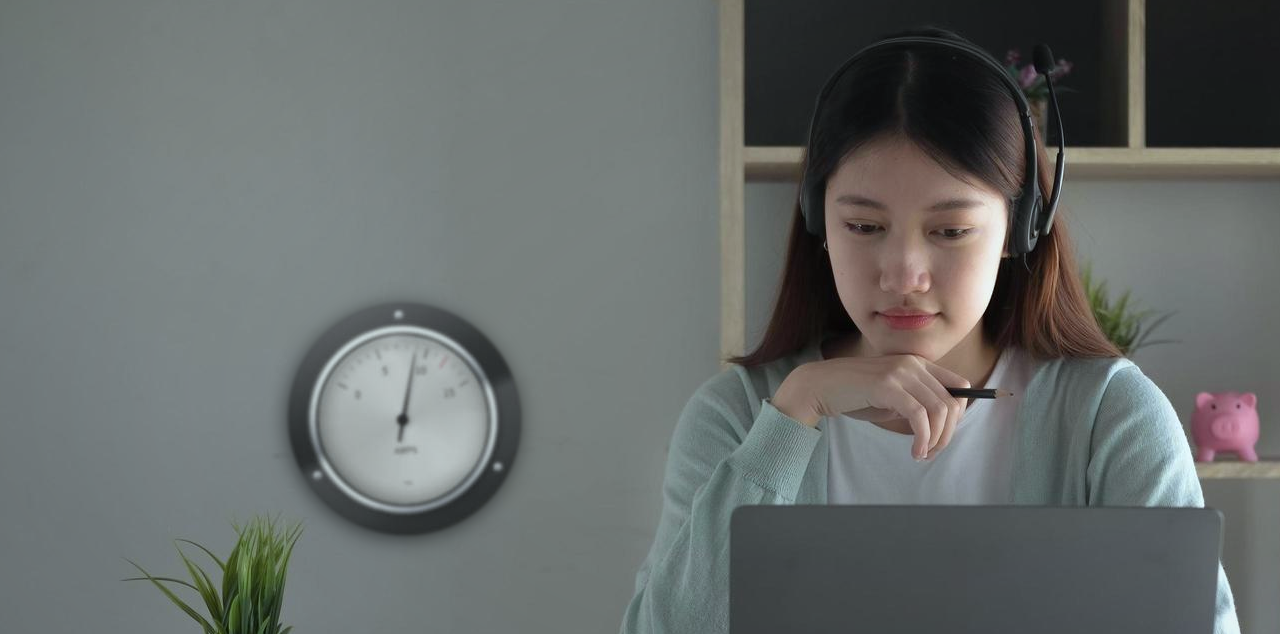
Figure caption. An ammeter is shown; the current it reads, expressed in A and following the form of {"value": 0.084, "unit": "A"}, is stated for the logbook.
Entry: {"value": 9, "unit": "A"}
